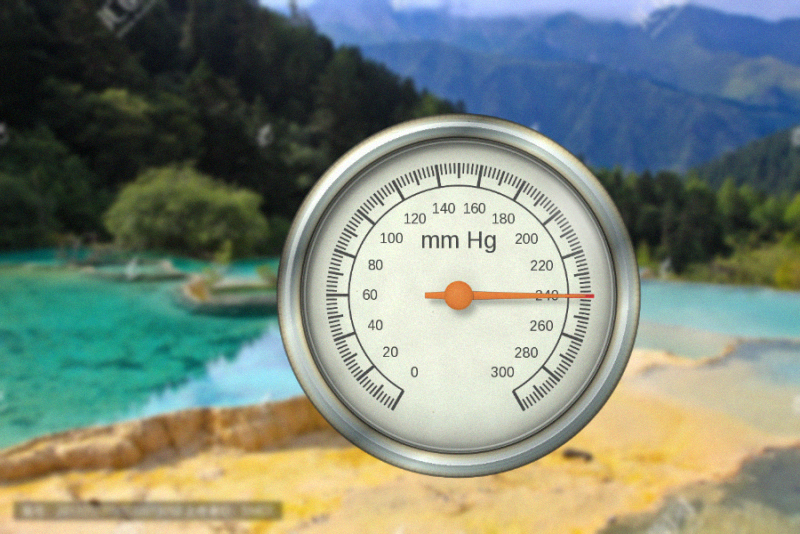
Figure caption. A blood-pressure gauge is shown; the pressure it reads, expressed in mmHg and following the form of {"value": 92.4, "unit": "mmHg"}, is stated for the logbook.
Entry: {"value": 240, "unit": "mmHg"}
